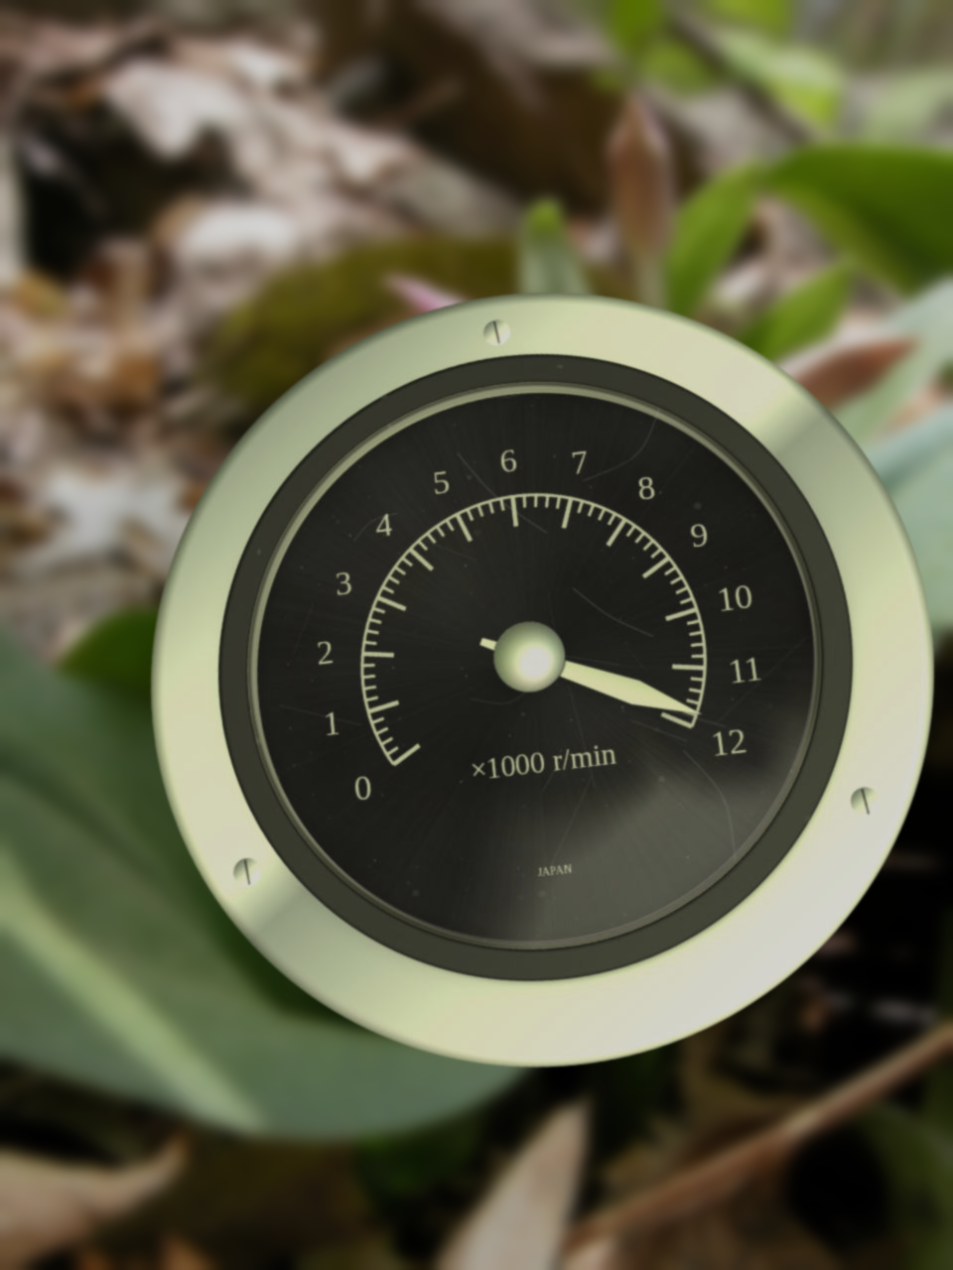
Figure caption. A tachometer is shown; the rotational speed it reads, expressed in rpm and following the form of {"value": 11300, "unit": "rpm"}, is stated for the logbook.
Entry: {"value": 11800, "unit": "rpm"}
